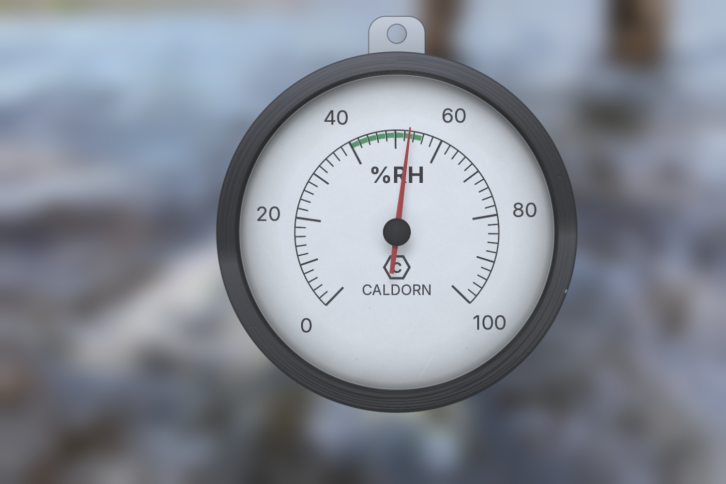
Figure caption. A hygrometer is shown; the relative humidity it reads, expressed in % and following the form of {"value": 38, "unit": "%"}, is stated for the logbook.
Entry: {"value": 53, "unit": "%"}
